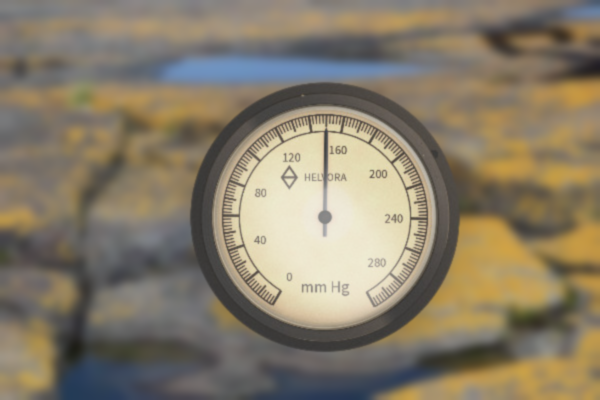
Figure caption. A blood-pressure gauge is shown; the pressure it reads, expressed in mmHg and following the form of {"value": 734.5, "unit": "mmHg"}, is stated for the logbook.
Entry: {"value": 150, "unit": "mmHg"}
